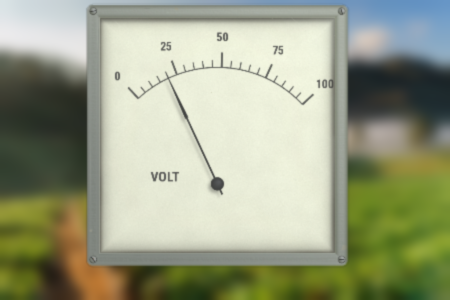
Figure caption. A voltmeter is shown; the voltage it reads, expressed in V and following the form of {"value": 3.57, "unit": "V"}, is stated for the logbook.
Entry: {"value": 20, "unit": "V"}
